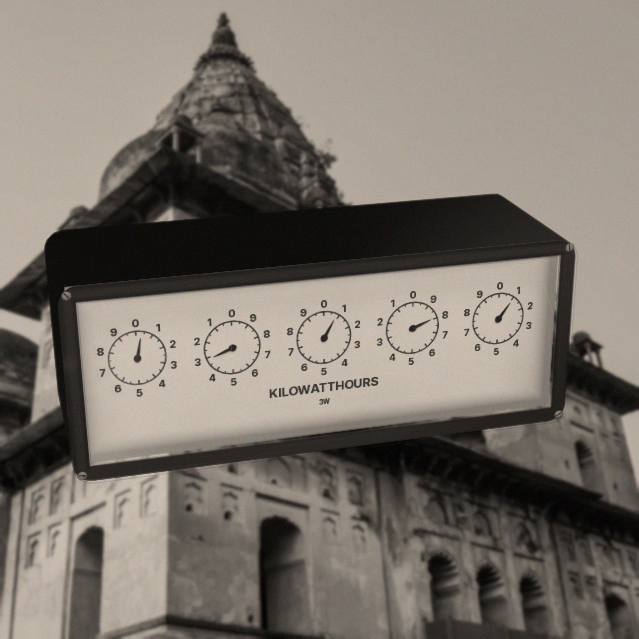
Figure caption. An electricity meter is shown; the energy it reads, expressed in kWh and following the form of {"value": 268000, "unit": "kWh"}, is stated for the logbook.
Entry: {"value": 3081, "unit": "kWh"}
